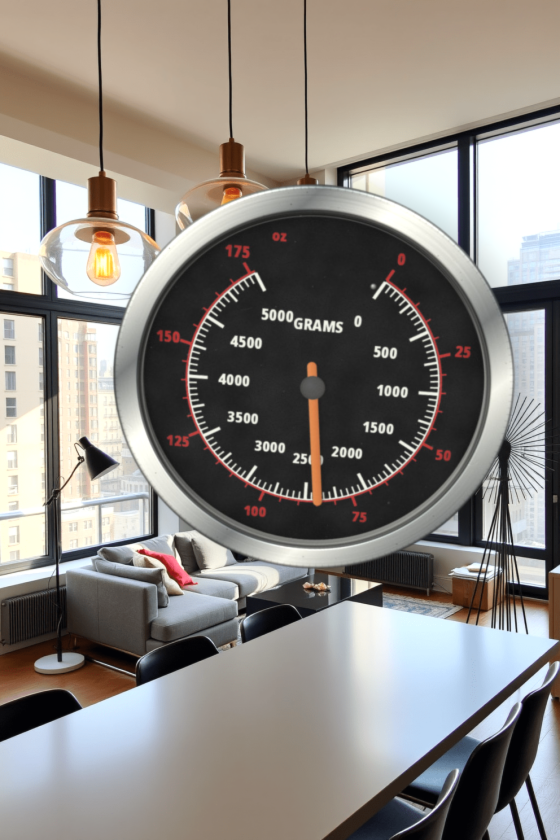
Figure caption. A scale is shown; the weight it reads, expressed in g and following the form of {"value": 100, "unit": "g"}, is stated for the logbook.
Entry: {"value": 2400, "unit": "g"}
